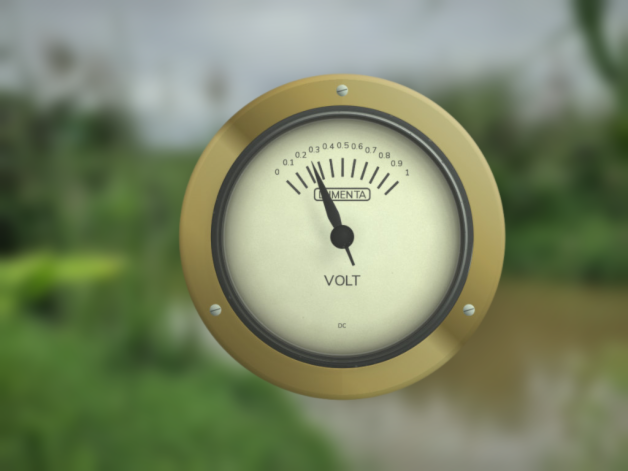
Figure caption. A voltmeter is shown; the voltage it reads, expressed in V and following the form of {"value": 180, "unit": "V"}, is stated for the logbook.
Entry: {"value": 0.25, "unit": "V"}
